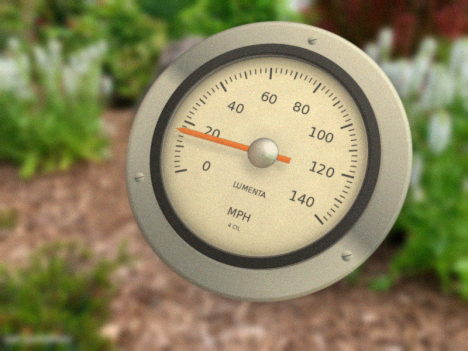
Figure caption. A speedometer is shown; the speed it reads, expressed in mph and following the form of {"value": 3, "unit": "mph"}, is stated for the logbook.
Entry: {"value": 16, "unit": "mph"}
